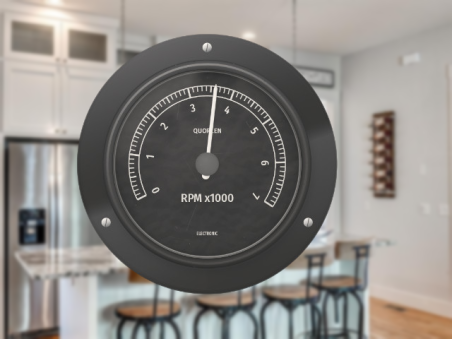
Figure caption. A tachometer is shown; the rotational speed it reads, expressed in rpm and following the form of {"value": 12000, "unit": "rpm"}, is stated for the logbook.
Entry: {"value": 3600, "unit": "rpm"}
